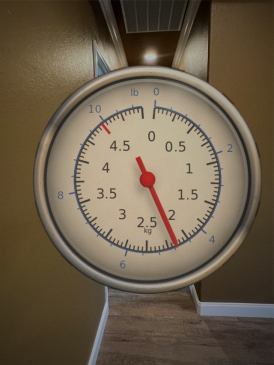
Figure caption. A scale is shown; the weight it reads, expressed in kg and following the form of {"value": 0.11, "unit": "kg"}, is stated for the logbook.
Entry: {"value": 2.15, "unit": "kg"}
